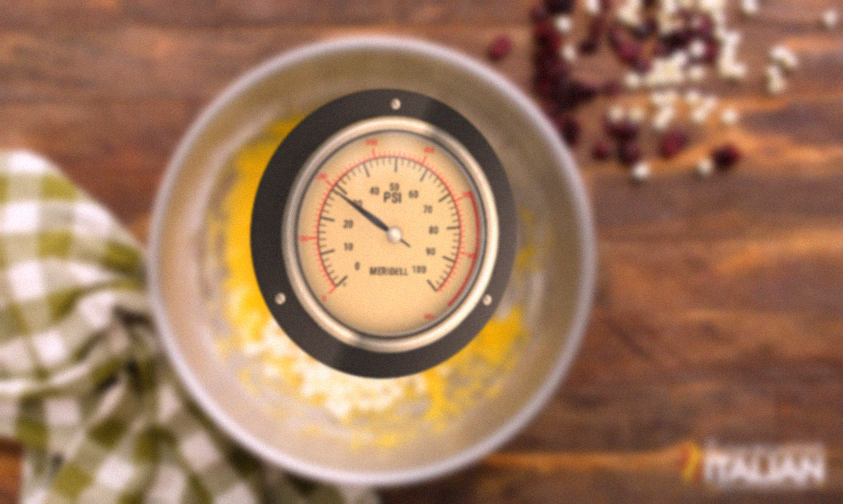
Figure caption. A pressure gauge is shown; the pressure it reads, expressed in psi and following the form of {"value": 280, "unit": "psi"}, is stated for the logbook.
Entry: {"value": 28, "unit": "psi"}
